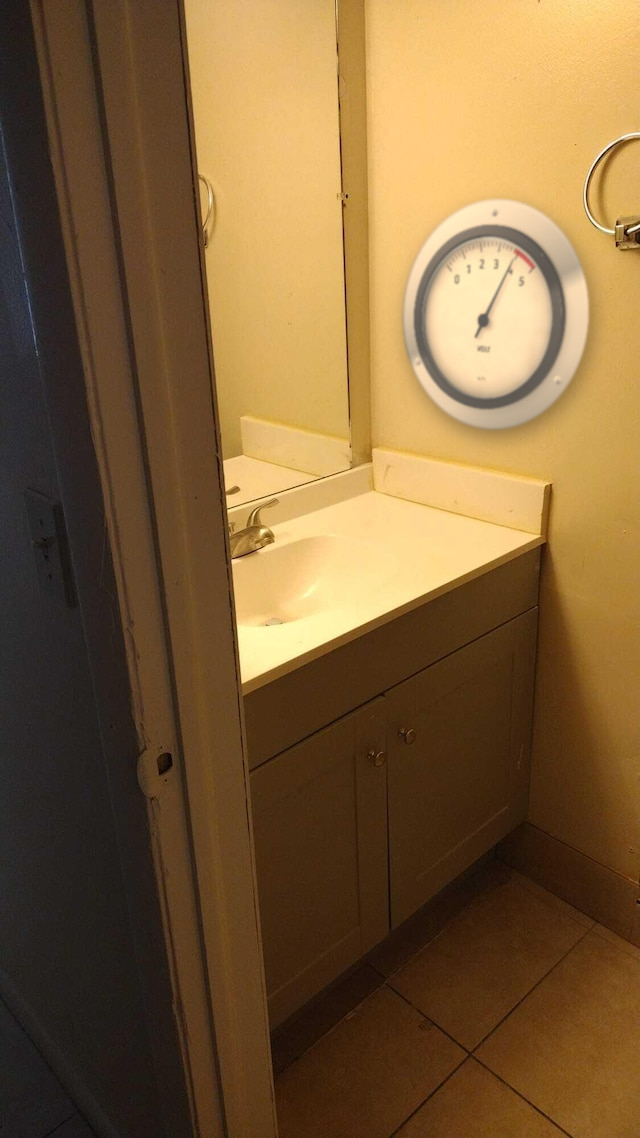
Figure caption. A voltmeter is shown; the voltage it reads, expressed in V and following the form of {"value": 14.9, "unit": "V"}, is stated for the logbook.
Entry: {"value": 4, "unit": "V"}
